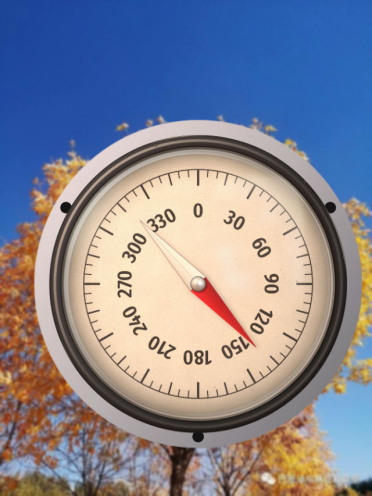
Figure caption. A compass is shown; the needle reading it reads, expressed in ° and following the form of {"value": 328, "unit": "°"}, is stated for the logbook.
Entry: {"value": 137.5, "unit": "°"}
